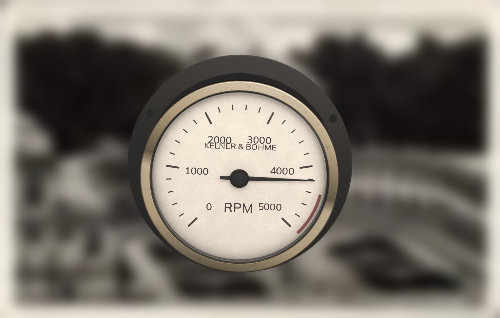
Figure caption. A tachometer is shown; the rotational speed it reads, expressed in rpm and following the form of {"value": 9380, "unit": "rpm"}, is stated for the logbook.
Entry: {"value": 4200, "unit": "rpm"}
